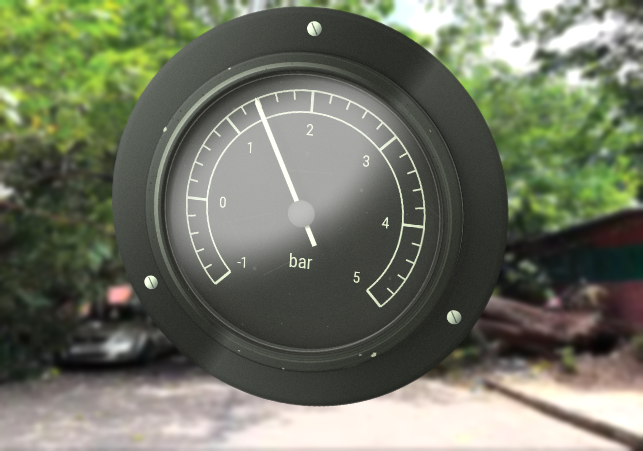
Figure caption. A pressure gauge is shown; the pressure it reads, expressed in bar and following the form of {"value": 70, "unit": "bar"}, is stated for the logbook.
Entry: {"value": 1.4, "unit": "bar"}
